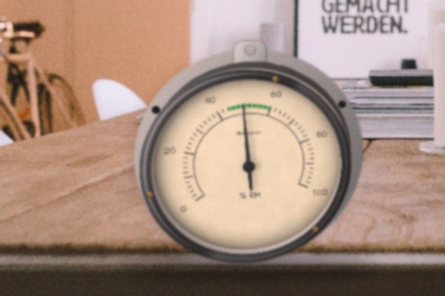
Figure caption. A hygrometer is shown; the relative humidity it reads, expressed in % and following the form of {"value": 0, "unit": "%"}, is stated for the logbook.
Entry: {"value": 50, "unit": "%"}
